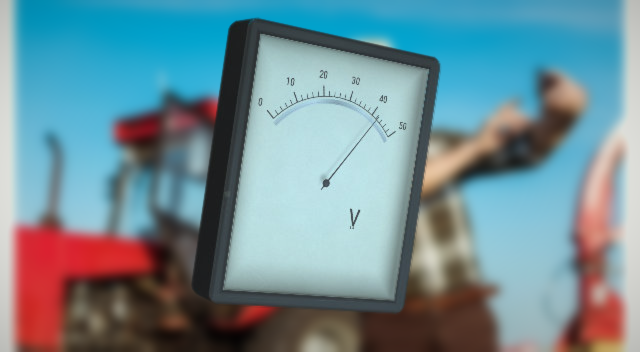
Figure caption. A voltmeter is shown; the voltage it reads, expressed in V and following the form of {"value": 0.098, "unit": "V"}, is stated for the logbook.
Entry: {"value": 42, "unit": "V"}
